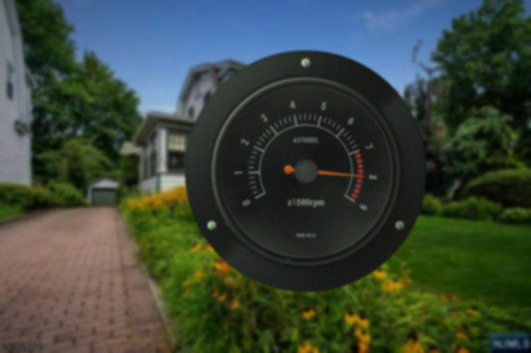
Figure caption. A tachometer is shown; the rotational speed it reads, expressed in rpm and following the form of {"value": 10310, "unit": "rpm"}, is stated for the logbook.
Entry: {"value": 8000, "unit": "rpm"}
